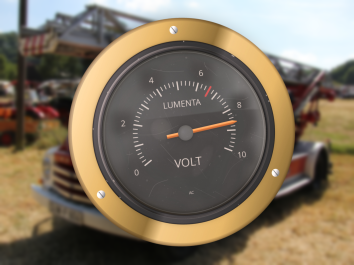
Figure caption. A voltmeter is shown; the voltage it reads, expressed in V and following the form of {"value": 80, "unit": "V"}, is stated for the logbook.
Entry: {"value": 8.6, "unit": "V"}
